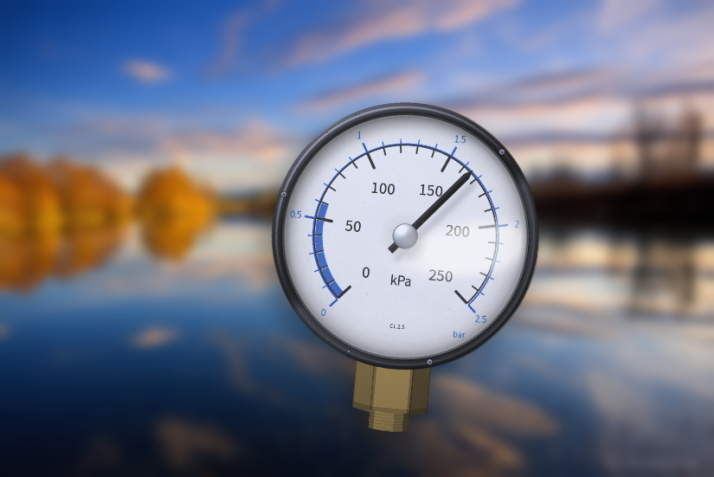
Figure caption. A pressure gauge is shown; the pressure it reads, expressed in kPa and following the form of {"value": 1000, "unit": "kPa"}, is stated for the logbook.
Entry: {"value": 165, "unit": "kPa"}
